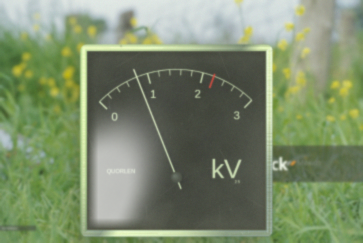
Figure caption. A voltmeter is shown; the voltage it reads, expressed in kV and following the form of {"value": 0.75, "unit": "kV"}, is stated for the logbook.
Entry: {"value": 0.8, "unit": "kV"}
